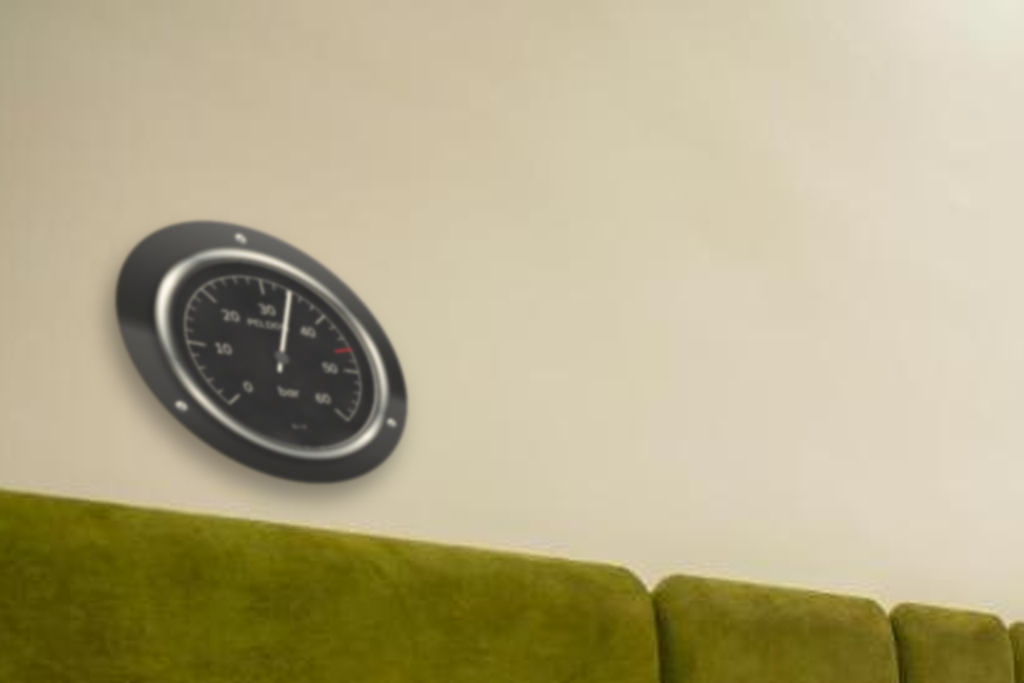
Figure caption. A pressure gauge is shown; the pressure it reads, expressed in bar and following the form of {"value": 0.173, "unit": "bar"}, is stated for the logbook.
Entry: {"value": 34, "unit": "bar"}
